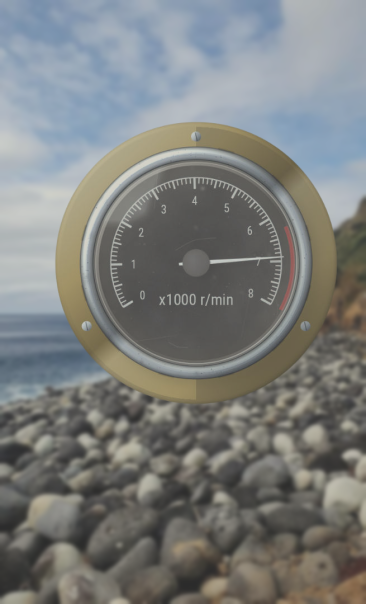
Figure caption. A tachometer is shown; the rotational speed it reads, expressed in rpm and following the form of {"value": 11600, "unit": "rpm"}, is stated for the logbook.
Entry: {"value": 6900, "unit": "rpm"}
